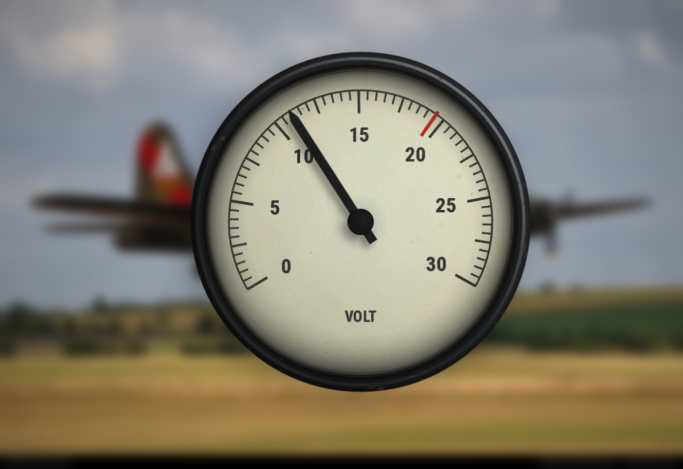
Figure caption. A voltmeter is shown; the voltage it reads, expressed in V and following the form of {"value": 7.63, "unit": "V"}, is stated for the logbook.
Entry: {"value": 11, "unit": "V"}
